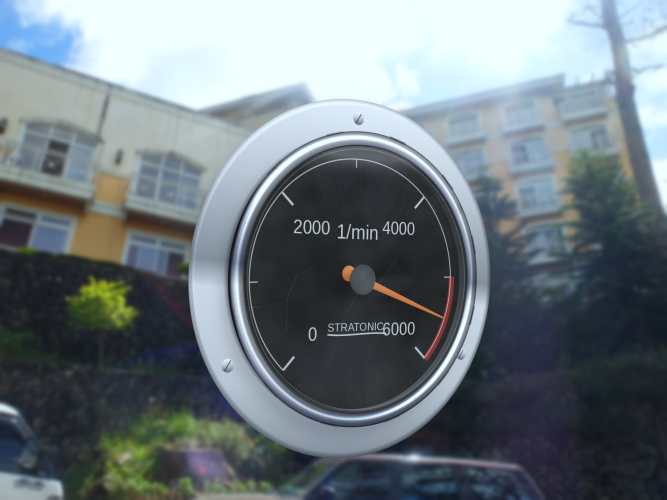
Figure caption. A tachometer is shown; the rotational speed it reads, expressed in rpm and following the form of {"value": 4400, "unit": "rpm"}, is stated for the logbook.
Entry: {"value": 5500, "unit": "rpm"}
